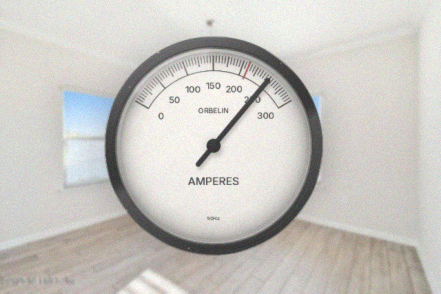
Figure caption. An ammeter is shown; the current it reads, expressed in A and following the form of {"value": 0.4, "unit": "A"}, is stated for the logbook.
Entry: {"value": 250, "unit": "A"}
